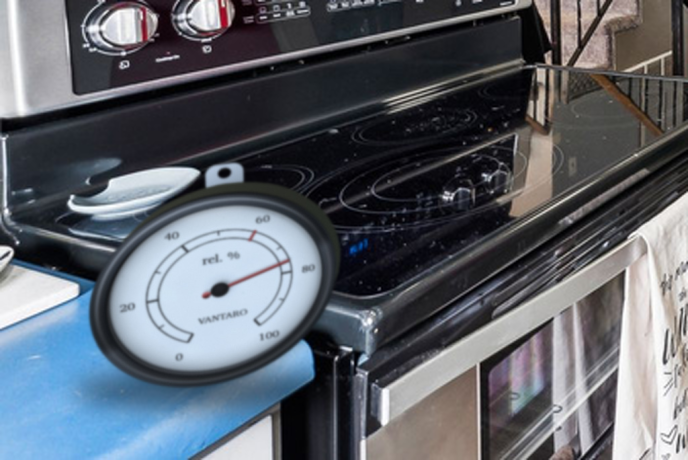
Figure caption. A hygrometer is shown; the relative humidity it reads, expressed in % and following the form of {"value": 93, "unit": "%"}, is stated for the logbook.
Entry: {"value": 75, "unit": "%"}
